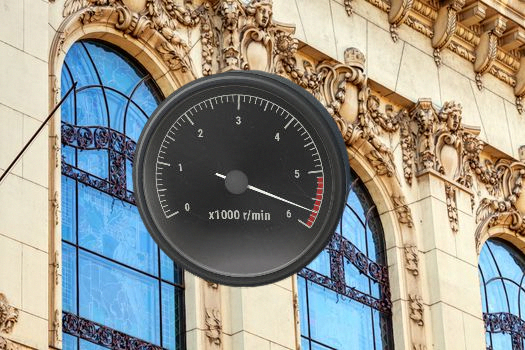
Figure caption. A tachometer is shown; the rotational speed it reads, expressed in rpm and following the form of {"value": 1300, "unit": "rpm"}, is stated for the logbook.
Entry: {"value": 5700, "unit": "rpm"}
